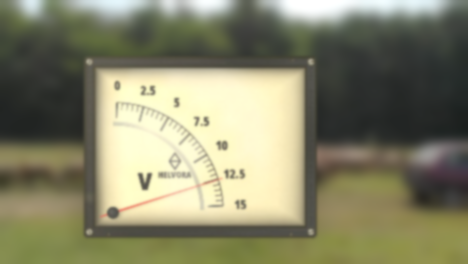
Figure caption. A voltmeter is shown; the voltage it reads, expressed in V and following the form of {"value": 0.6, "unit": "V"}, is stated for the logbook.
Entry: {"value": 12.5, "unit": "V"}
